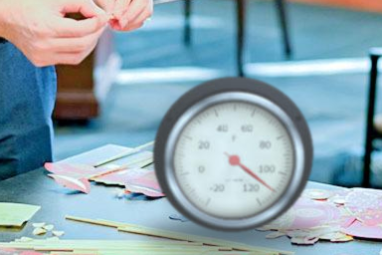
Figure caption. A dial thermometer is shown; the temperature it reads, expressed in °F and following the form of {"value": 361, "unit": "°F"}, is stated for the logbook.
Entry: {"value": 110, "unit": "°F"}
